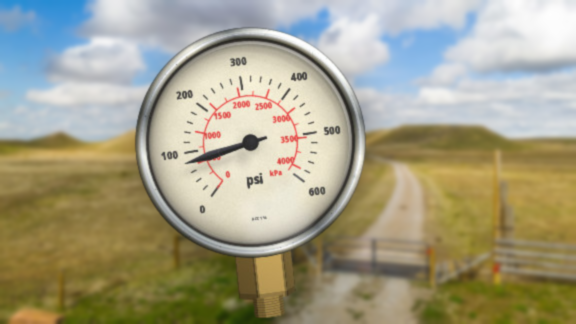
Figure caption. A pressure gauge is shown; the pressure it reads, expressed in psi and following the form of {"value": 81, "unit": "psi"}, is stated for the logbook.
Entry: {"value": 80, "unit": "psi"}
